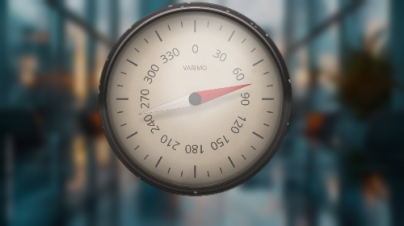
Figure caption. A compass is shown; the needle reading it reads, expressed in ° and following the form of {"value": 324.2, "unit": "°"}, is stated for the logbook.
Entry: {"value": 75, "unit": "°"}
